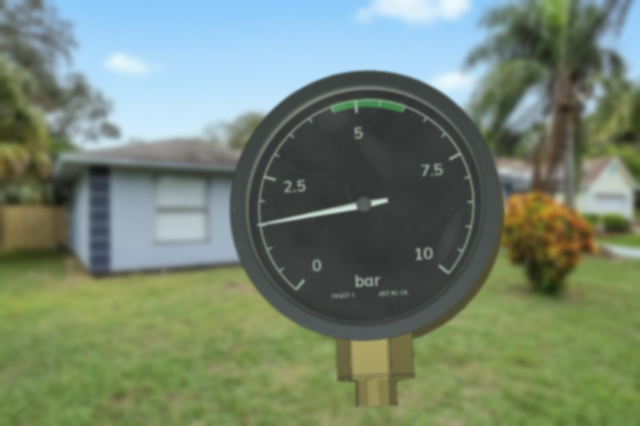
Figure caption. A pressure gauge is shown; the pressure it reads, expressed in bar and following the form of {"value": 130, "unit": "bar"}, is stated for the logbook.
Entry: {"value": 1.5, "unit": "bar"}
